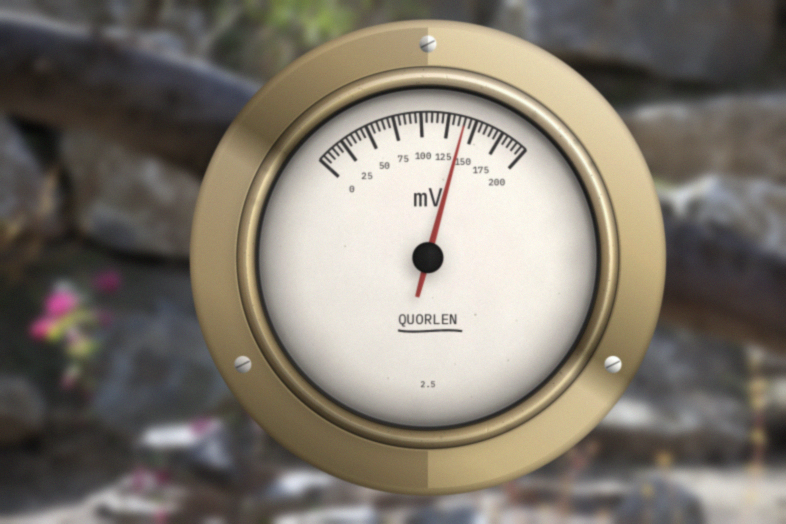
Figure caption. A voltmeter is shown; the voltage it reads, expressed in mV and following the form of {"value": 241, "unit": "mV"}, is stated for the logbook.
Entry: {"value": 140, "unit": "mV"}
